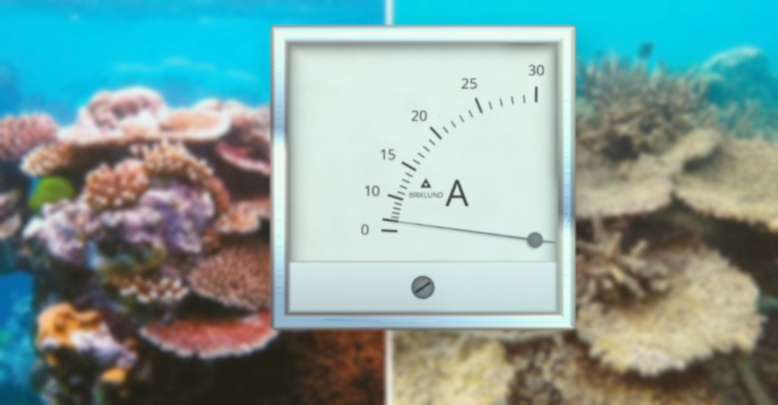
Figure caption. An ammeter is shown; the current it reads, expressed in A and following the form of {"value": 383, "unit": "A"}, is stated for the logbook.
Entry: {"value": 5, "unit": "A"}
